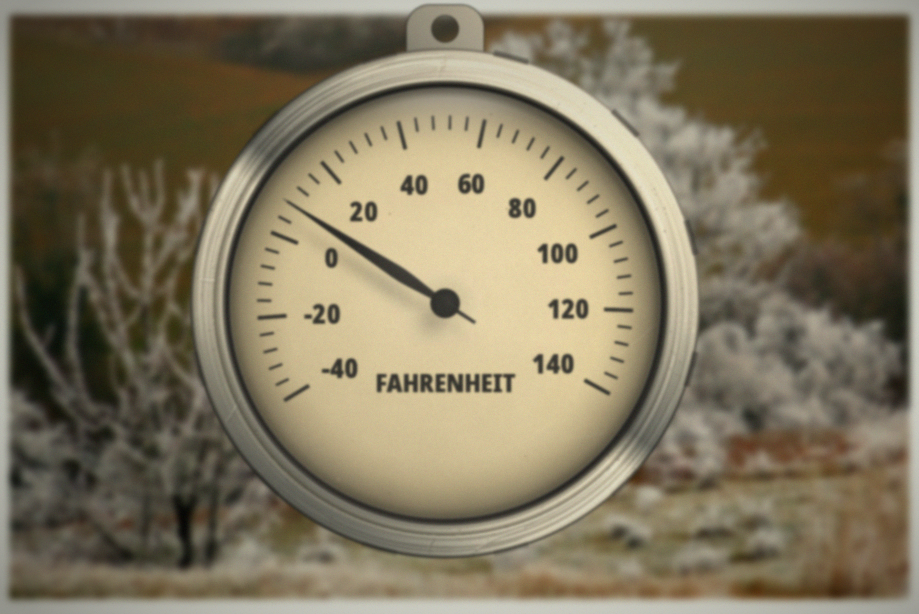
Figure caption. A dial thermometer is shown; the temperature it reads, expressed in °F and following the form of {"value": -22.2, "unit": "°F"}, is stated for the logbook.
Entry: {"value": 8, "unit": "°F"}
